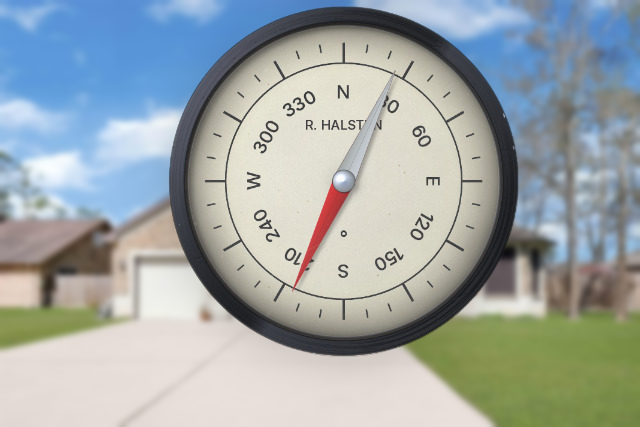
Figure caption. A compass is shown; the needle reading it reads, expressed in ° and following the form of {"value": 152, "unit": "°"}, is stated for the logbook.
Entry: {"value": 205, "unit": "°"}
